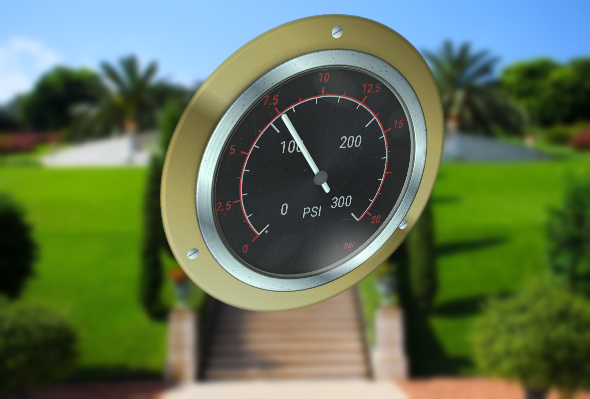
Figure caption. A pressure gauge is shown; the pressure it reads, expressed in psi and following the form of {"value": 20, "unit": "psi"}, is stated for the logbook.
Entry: {"value": 110, "unit": "psi"}
